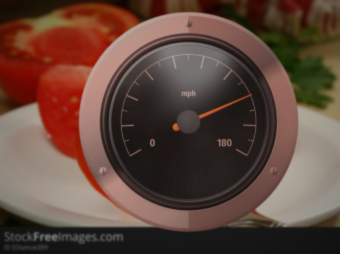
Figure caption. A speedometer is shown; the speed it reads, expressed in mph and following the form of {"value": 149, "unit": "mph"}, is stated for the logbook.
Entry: {"value": 140, "unit": "mph"}
